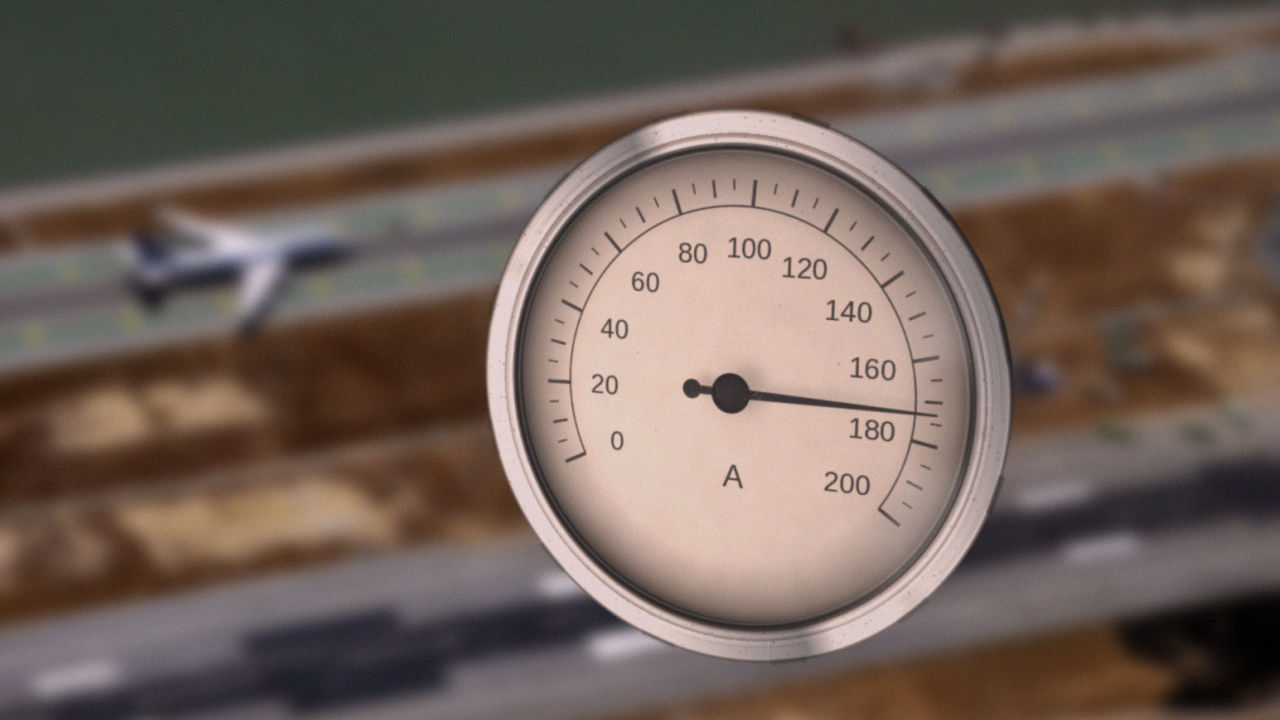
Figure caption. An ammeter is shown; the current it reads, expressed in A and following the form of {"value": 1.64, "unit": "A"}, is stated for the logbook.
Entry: {"value": 172.5, "unit": "A"}
